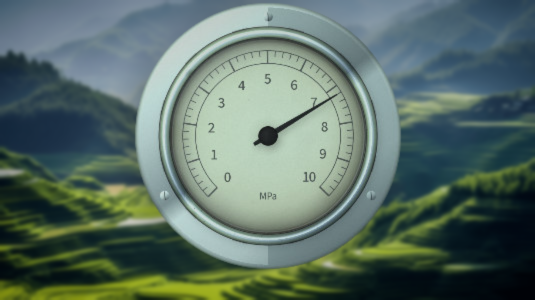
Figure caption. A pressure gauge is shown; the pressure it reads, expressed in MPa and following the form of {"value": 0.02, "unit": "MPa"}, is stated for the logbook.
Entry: {"value": 7.2, "unit": "MPa"}
